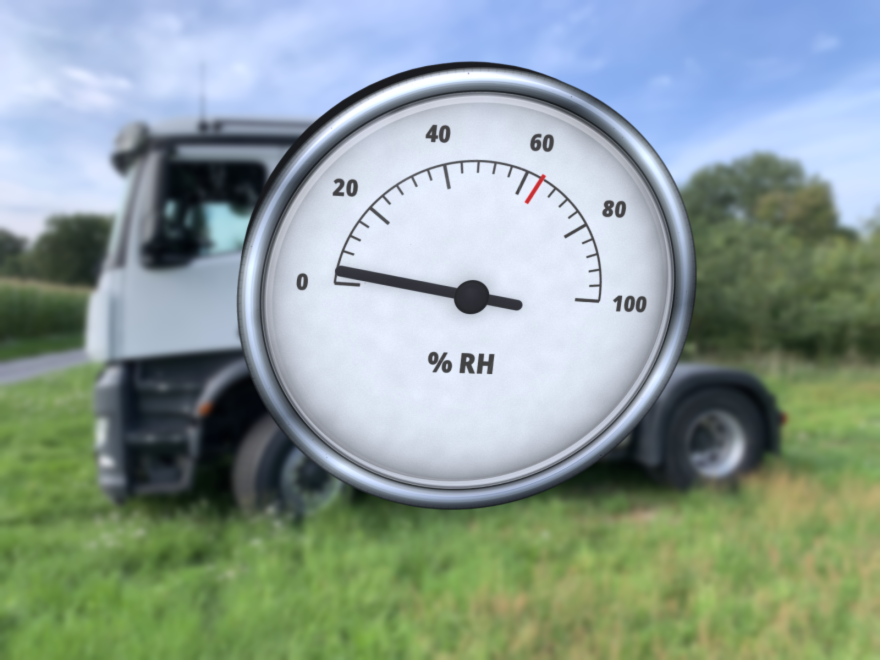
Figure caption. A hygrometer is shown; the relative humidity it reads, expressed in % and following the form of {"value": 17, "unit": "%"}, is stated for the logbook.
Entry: {"value": 4, "unit": "%"}
